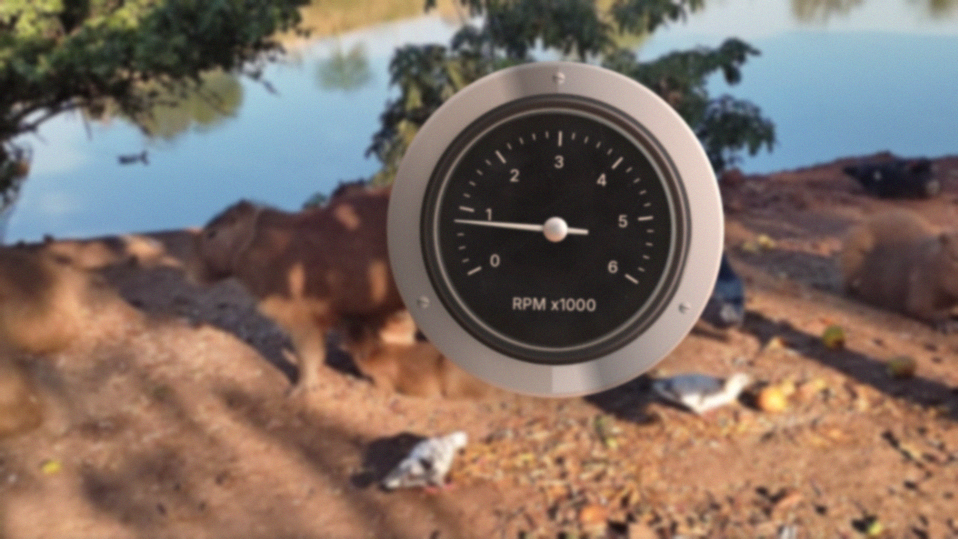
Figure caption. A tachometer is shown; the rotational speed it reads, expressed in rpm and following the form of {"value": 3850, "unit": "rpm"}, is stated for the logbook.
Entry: {"value": 800, "unit": "rpm"}
